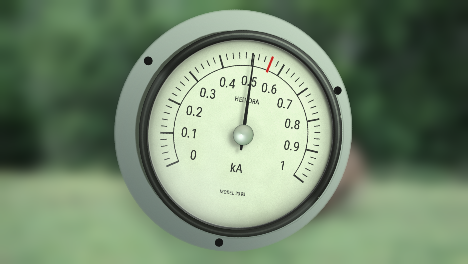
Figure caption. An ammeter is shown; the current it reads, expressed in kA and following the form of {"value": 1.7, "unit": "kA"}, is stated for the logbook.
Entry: {"value": 0.5, "unit": "kA"}
